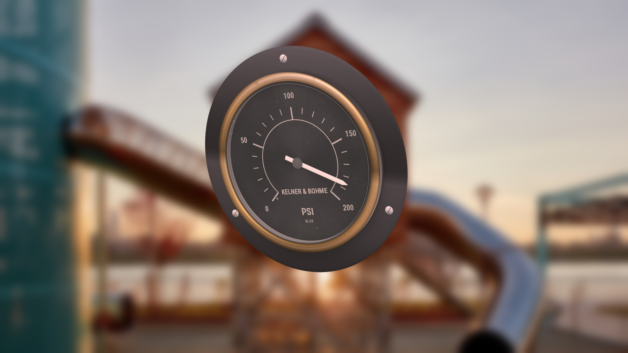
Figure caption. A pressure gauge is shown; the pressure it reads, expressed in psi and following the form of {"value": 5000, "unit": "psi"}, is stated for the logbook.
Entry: {"value": 185, "unit": "psi"}
